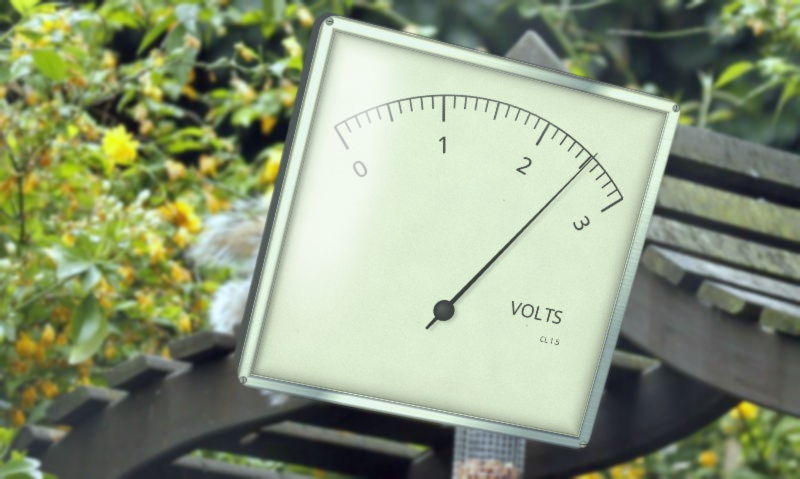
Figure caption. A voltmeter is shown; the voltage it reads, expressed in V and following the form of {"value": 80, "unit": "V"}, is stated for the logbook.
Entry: {"value": 2.5, "unit": "V"}
